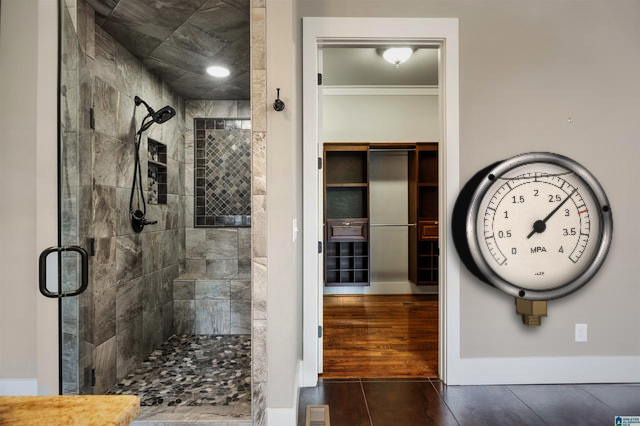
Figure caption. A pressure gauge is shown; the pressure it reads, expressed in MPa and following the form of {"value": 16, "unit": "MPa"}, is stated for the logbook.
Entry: {"value": 2.7, "unit": "MPa"}
